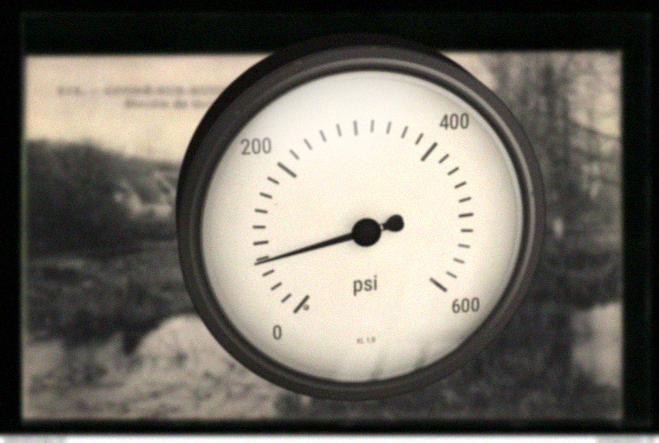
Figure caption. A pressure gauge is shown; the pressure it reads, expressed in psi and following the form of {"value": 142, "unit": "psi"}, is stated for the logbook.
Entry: {"value": 80, "unit": "psi"}
